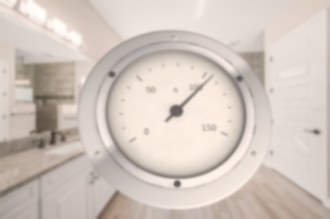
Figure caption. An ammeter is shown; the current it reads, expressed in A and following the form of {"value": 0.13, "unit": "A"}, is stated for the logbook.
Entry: {"value": 105, "unit": "A"}
